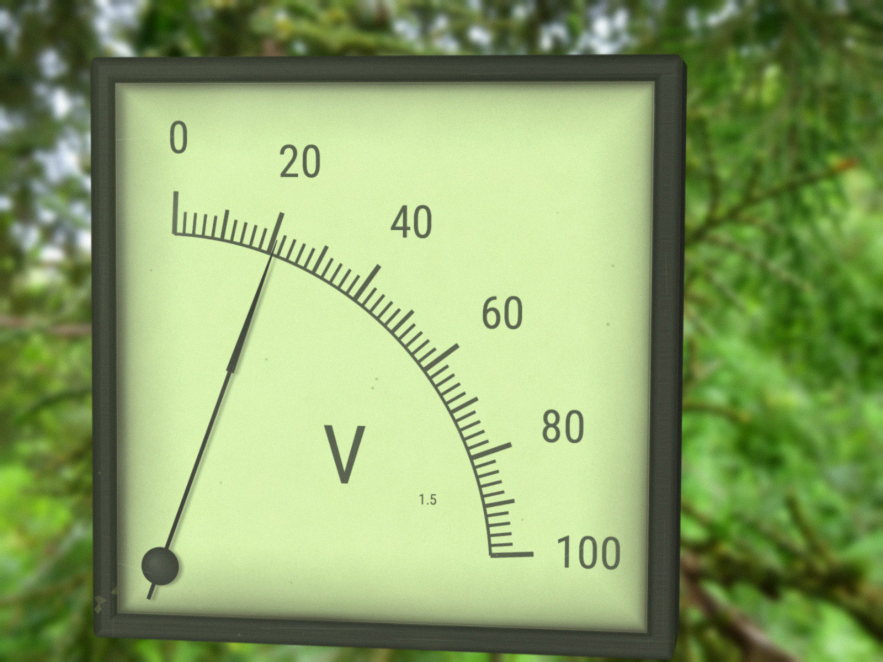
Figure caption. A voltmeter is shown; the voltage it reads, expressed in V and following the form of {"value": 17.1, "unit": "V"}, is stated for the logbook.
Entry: {"value": 21, "unit": "V"}
